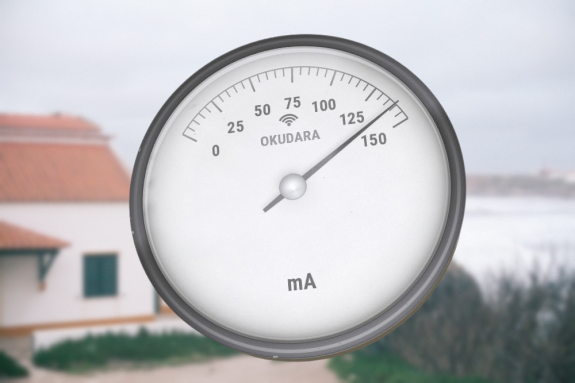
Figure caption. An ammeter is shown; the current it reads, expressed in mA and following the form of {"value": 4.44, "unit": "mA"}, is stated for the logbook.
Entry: {"value": 140, "unit": "mA"}
